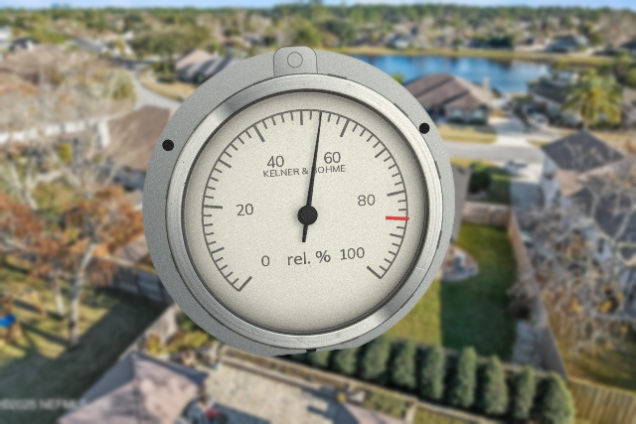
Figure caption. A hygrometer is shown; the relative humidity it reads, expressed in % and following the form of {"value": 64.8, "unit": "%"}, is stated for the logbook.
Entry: {"value": 54, "unit": "%"}
